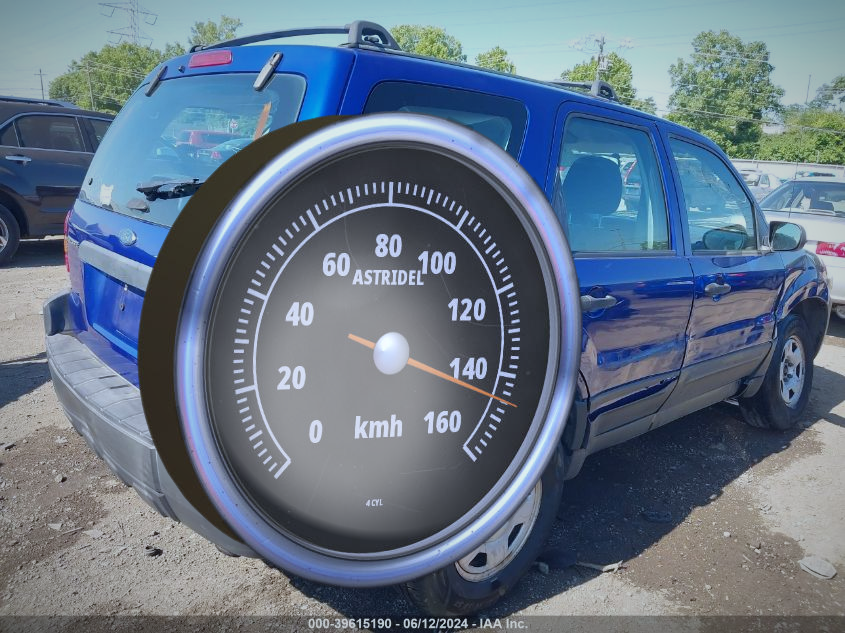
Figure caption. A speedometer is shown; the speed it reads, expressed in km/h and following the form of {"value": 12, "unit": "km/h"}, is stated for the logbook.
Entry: {"value": 146, "unit": "km/h"}
